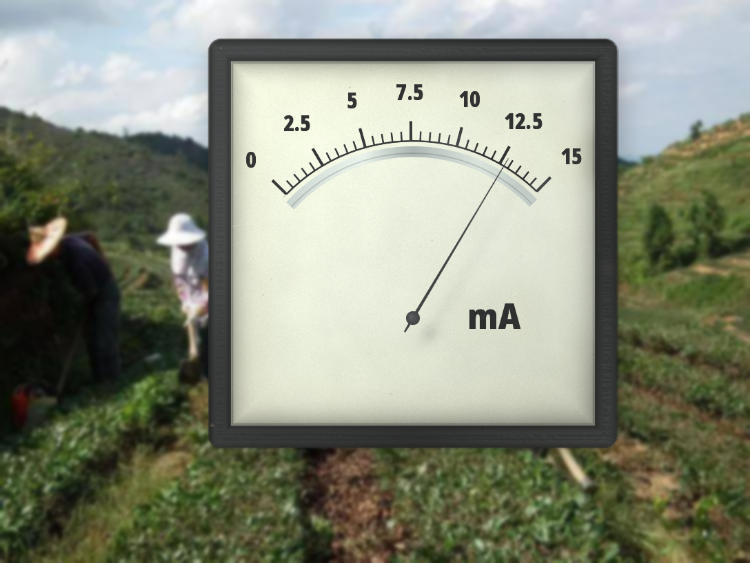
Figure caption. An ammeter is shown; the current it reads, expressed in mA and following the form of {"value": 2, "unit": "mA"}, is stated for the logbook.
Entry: {"value": 12.75, "unit": "mA"}
